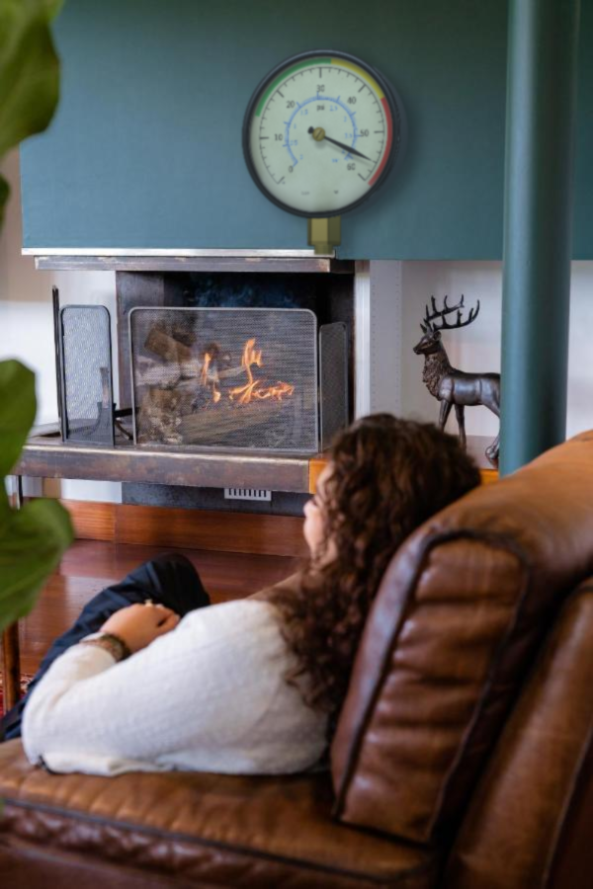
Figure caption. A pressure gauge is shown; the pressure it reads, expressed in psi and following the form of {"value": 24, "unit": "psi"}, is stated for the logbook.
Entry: {"value": 56, "unit": "psi"}
